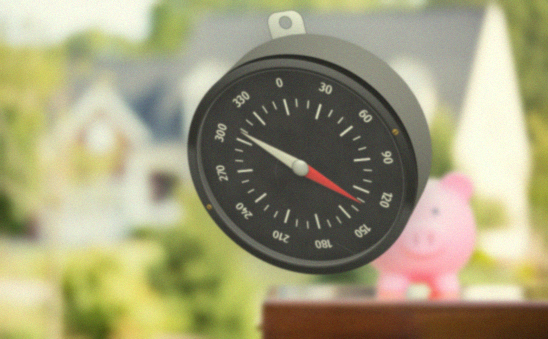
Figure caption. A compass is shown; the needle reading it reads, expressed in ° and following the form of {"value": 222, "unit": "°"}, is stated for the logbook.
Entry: {"value": 130, "unit": "°"}
